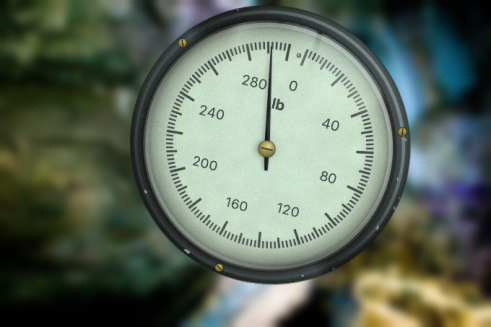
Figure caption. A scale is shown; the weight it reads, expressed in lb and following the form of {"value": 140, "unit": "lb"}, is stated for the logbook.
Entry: {"value": 292, "unit": "lb"}
